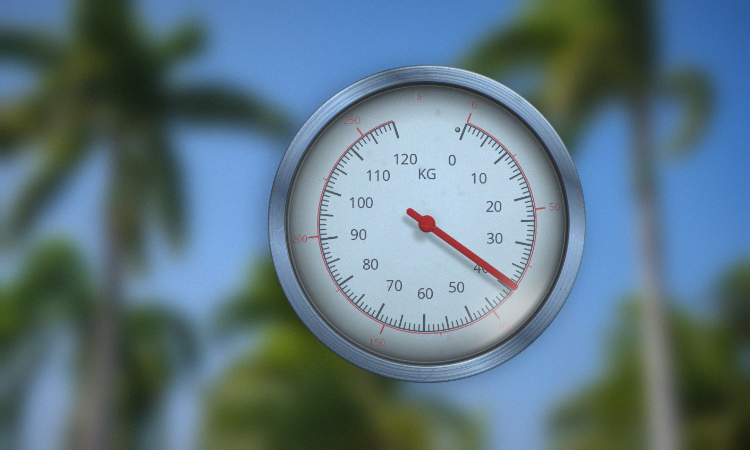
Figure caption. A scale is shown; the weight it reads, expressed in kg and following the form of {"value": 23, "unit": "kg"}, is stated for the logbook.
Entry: {"value": 39, "unit": "kg"}
